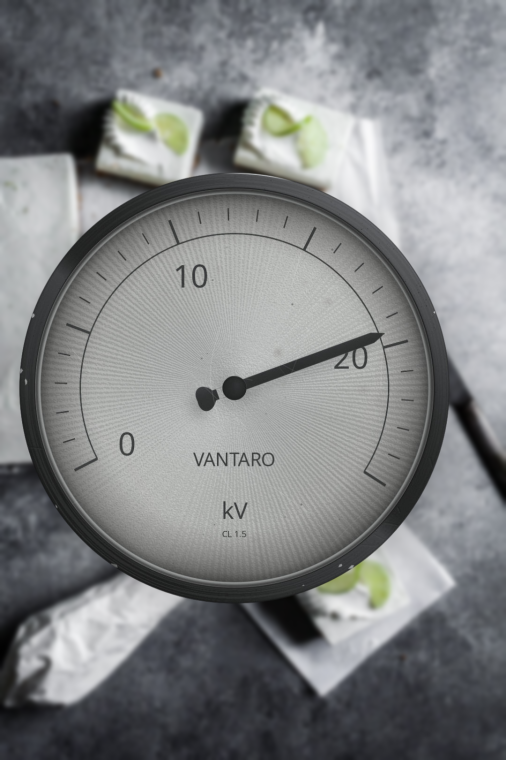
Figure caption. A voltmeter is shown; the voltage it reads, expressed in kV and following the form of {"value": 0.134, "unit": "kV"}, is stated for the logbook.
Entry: {"value": 19.5, "unit": "kV"}
